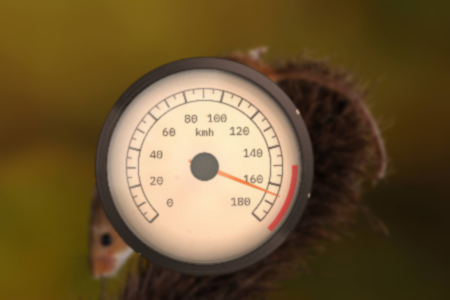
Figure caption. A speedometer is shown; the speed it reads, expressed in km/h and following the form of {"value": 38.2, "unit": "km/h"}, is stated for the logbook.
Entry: {"value": 165, "unit": "km/h"}
